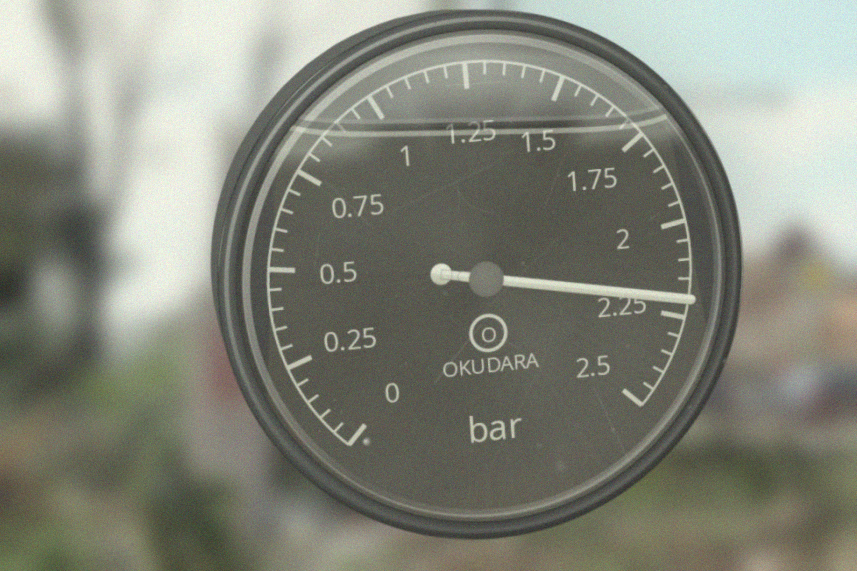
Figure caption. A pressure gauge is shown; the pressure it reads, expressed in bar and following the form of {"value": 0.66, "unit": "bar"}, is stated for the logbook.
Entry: {"value": 2.2, "unit": "bar"}
